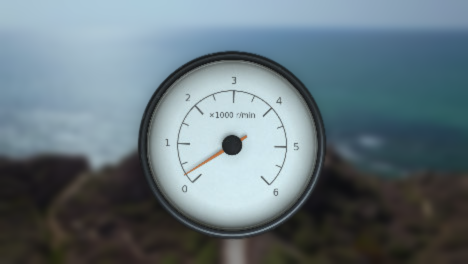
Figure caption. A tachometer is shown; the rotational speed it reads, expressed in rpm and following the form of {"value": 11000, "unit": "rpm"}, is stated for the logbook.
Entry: {"value": 250, "unit": "rpm"}
